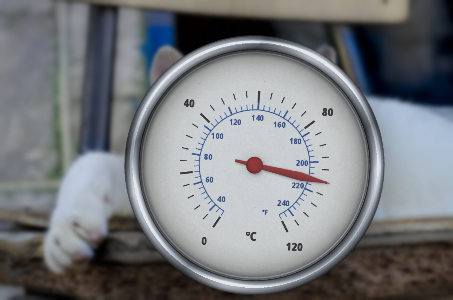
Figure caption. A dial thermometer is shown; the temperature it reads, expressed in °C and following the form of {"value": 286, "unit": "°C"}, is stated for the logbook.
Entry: {"value": 100, "unit": "°C"}
